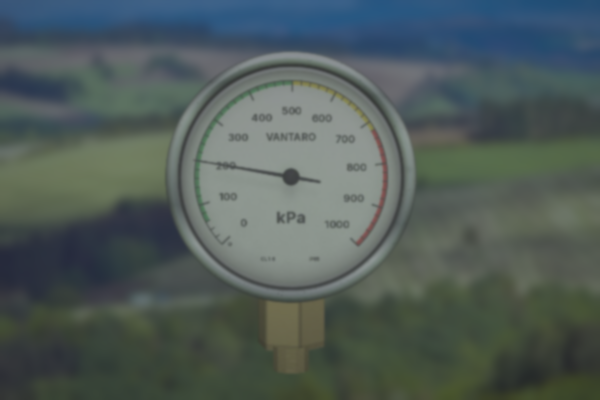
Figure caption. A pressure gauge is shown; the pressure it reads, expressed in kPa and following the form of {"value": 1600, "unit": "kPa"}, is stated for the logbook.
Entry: {"value": 200, "unit": "kPa"}
